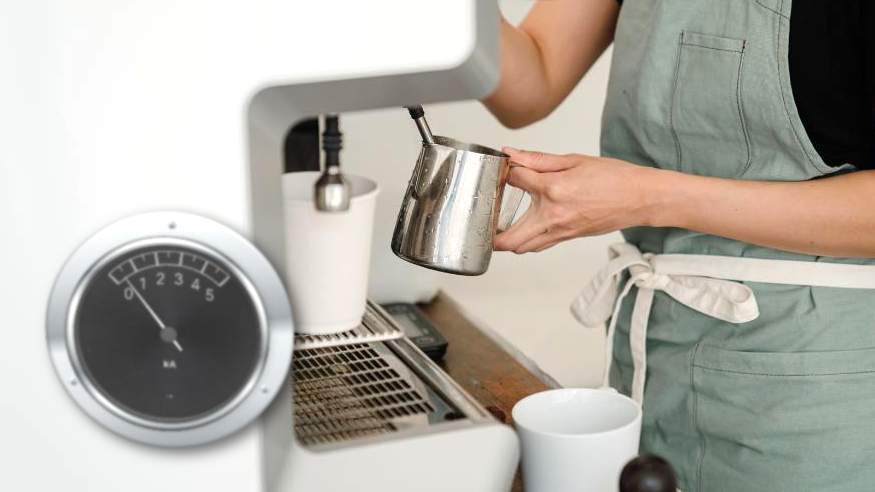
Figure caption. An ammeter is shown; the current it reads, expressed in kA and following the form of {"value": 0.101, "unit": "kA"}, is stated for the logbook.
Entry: {"value": 0.5, "unit": "kA"}
